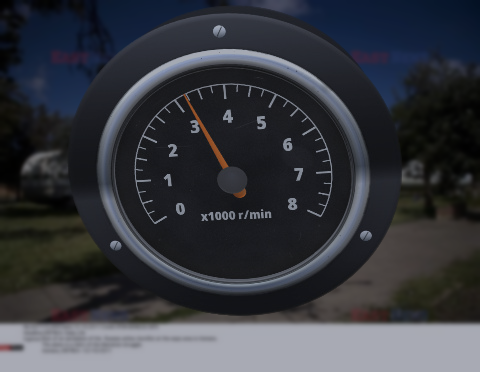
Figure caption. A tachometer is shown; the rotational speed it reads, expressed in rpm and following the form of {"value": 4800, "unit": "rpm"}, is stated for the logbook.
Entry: {"value": 3250, "unit": "rpm"}
